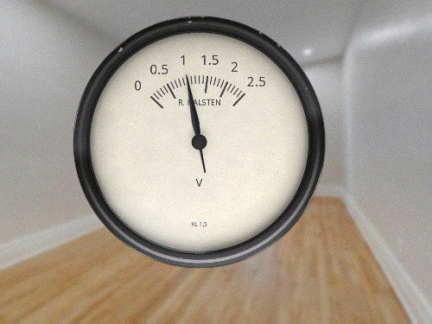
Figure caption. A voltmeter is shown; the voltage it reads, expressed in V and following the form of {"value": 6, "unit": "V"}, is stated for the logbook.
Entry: {"value": 1, "unit": "V"}
